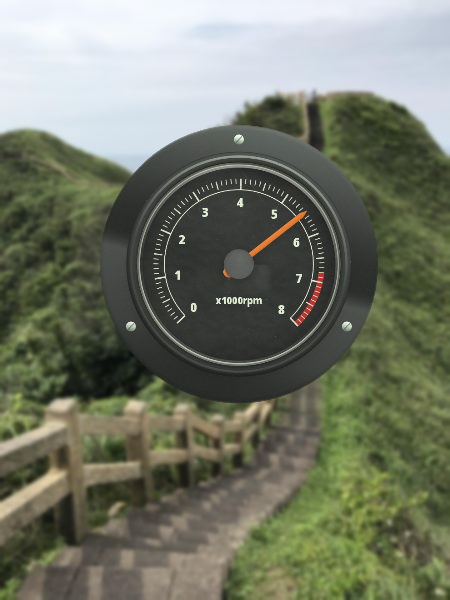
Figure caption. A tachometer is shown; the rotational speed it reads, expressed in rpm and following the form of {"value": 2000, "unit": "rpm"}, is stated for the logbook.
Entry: {"value": 5500, "unit": "rpm"}
